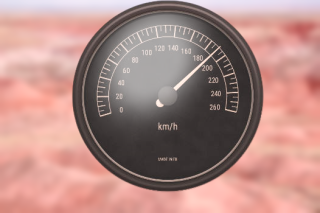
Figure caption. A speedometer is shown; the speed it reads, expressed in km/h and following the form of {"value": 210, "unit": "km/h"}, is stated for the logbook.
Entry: {"value": 190, "unit": "km/h"}
